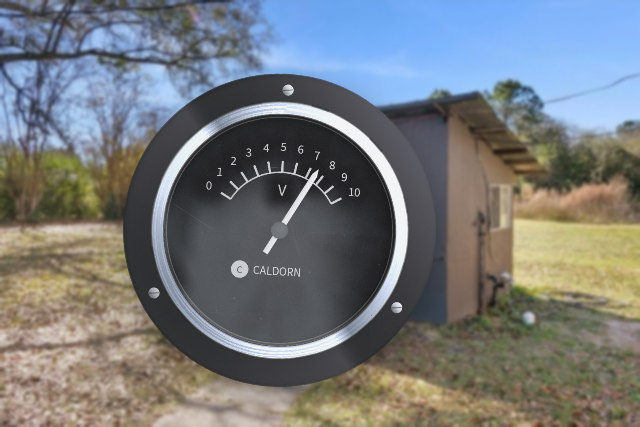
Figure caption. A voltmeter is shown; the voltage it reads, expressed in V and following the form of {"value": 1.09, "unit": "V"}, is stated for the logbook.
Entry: {"value": 7.5, "unit": "V"}
